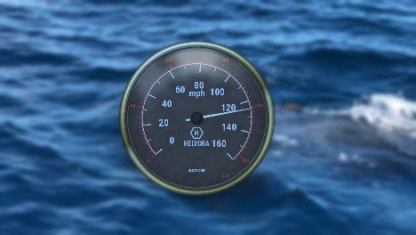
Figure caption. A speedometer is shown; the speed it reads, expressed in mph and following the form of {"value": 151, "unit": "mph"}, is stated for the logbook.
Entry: {"value": 125, "unit": "mph"}
